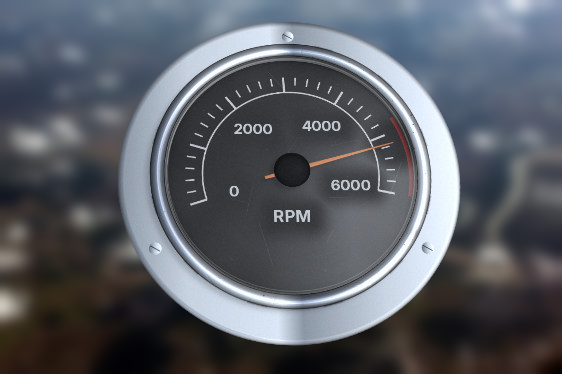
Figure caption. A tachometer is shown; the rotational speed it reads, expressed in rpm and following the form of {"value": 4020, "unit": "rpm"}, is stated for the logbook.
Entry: {"value": 5200, "unit": "rpm"}
